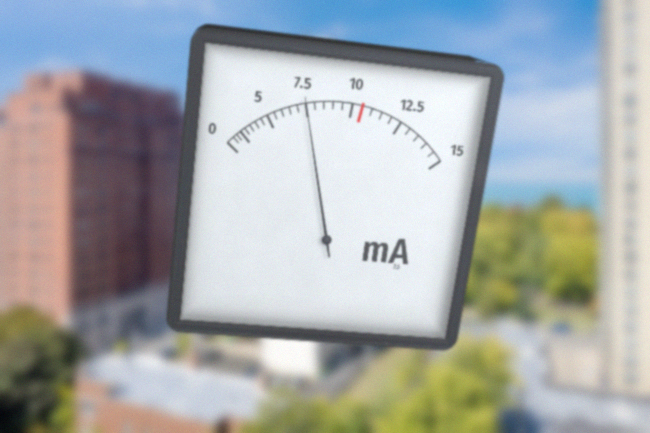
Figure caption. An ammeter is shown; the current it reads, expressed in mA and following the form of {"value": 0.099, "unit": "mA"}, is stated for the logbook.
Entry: {"value": 7.5, "unit": "mA"}
